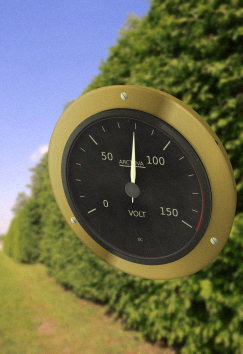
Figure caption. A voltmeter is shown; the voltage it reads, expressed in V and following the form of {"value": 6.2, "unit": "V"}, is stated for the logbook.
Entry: {"value": 80, "unit": "V"}
